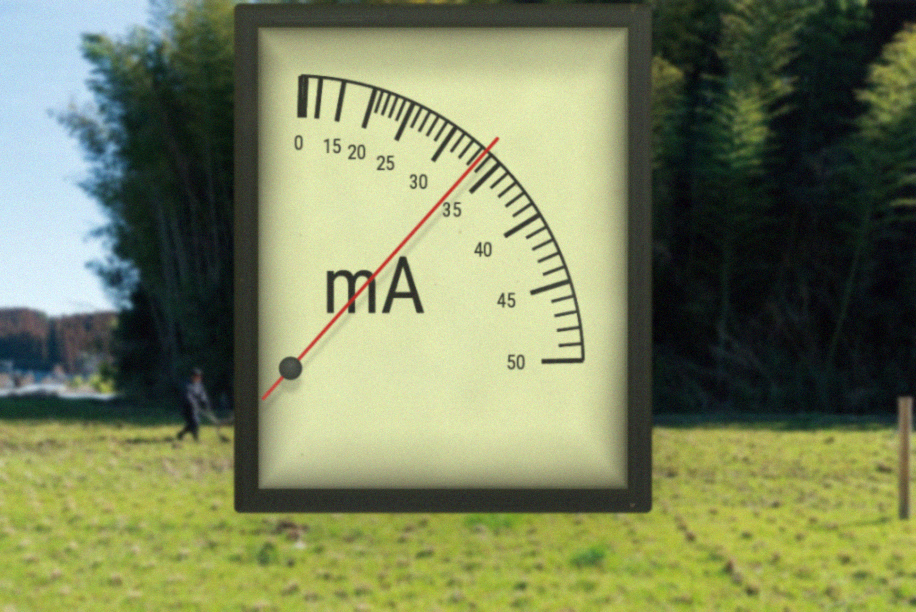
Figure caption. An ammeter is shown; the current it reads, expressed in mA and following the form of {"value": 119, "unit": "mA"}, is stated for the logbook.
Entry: {"value": 33.5, "unit": "mA"}
